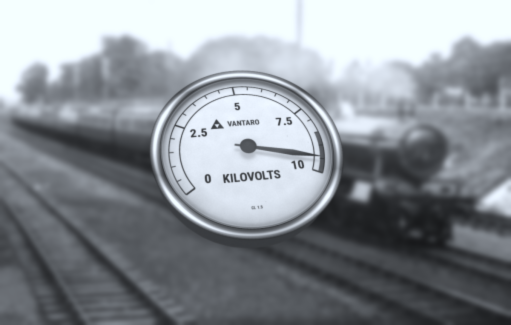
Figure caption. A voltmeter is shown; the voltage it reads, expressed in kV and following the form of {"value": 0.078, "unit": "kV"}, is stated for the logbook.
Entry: {"value": 9.5, "unit": "kV"}
